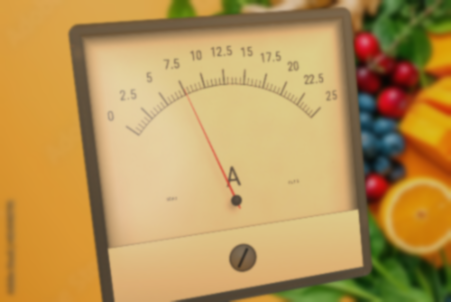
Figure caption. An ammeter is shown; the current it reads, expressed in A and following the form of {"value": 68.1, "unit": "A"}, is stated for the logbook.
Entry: {"value": 7.5, "unit": "A"}
